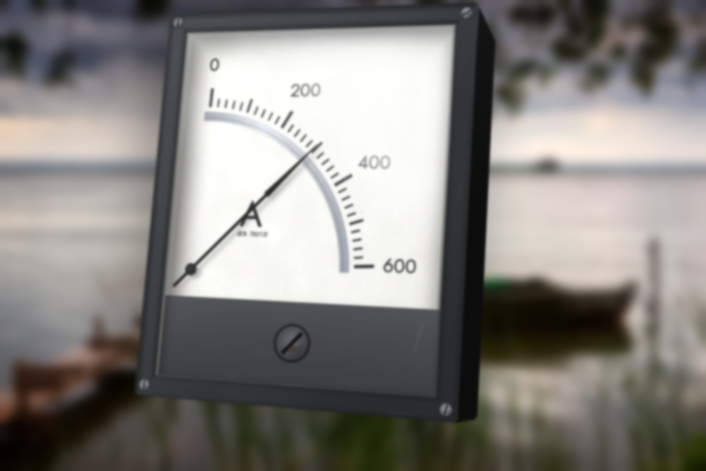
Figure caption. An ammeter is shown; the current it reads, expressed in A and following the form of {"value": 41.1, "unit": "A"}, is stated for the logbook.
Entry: {"value": 300, "unit": "A"}
